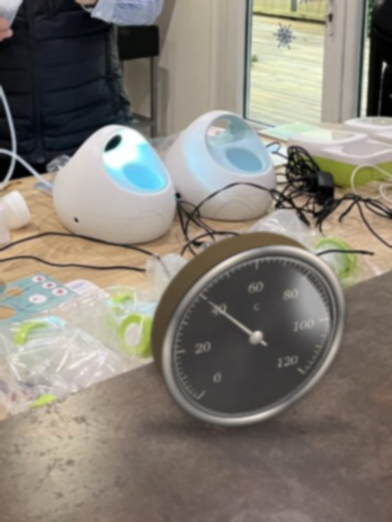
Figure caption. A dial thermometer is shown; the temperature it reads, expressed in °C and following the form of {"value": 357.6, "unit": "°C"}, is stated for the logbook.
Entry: {"value": 40, "unit": "°C"}
